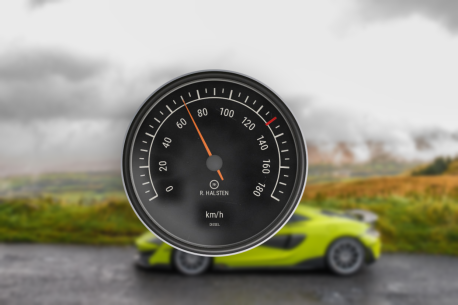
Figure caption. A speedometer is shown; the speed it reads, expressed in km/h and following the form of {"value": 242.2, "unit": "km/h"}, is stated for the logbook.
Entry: {"value": 70, "unit": "km/h"}
